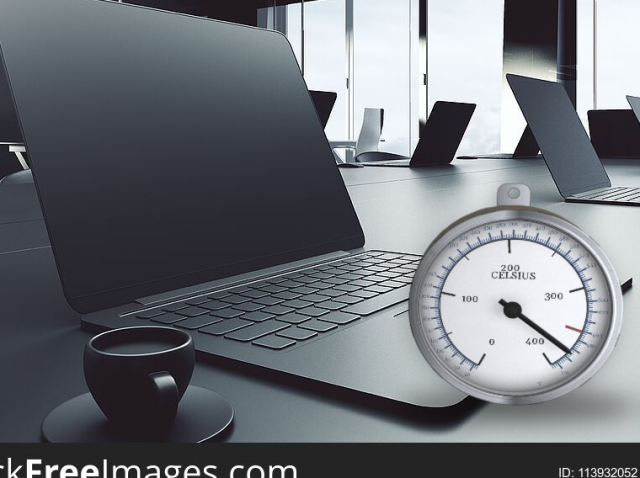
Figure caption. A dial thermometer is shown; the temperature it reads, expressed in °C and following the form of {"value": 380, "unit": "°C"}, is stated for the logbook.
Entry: {"value": 375, "unit": "°C"}
